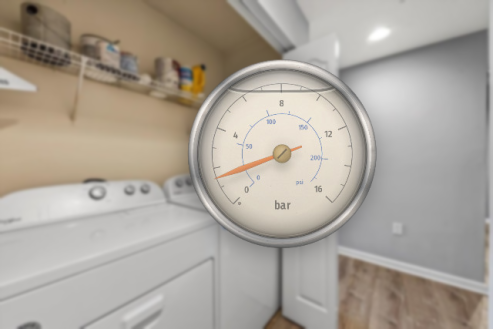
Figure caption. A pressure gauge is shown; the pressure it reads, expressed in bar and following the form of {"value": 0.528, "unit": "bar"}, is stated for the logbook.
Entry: {"value": 1.5, "unit": "bar"}
